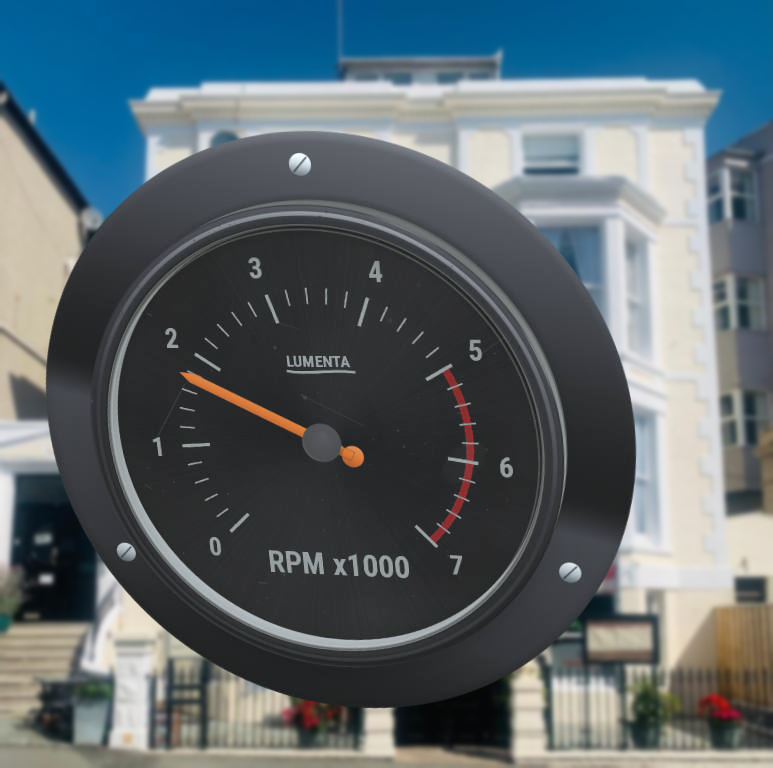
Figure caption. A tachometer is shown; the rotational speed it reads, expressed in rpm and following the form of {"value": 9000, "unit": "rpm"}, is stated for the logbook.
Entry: {"value": 1800, "unit": "rpm"}
